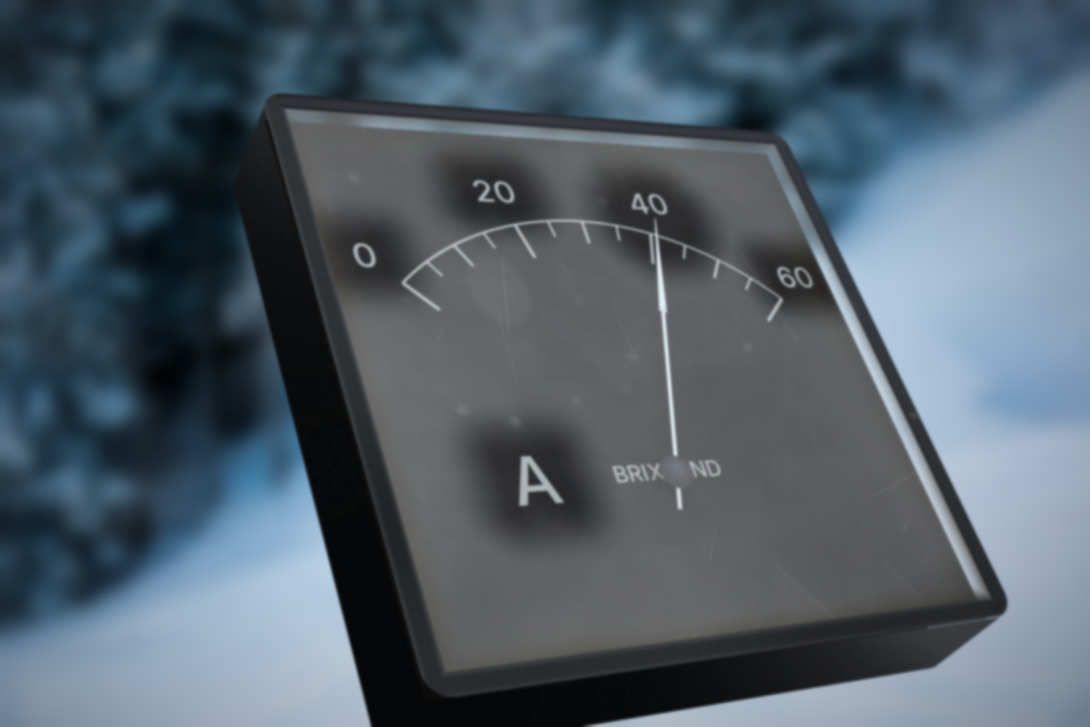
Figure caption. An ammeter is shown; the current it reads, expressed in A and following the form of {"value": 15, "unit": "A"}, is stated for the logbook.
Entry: {"value": 40, "unit": "A"}
